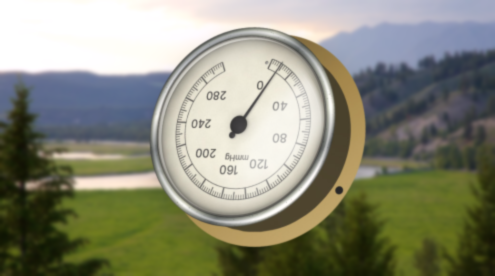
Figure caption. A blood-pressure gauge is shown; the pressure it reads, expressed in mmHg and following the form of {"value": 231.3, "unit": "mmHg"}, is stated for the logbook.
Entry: {"value": 10, "unit": "mmHg"}
